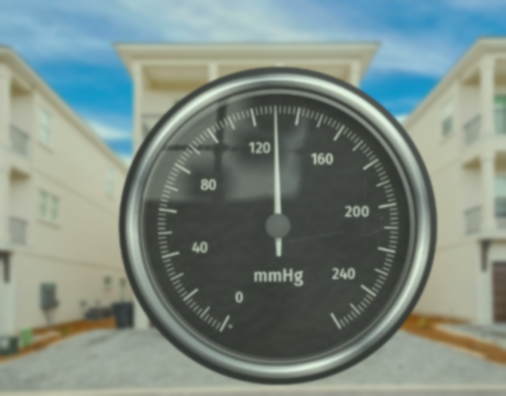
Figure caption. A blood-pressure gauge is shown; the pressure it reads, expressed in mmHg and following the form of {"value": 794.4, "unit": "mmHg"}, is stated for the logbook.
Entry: {"value": 130, "unit": "mmHg"}
